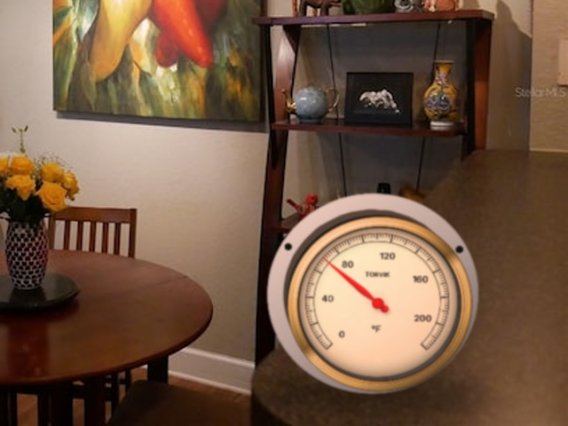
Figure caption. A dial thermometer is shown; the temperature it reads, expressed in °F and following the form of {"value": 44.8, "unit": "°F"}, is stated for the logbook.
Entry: {"value": 70, "unit": "°F"}
